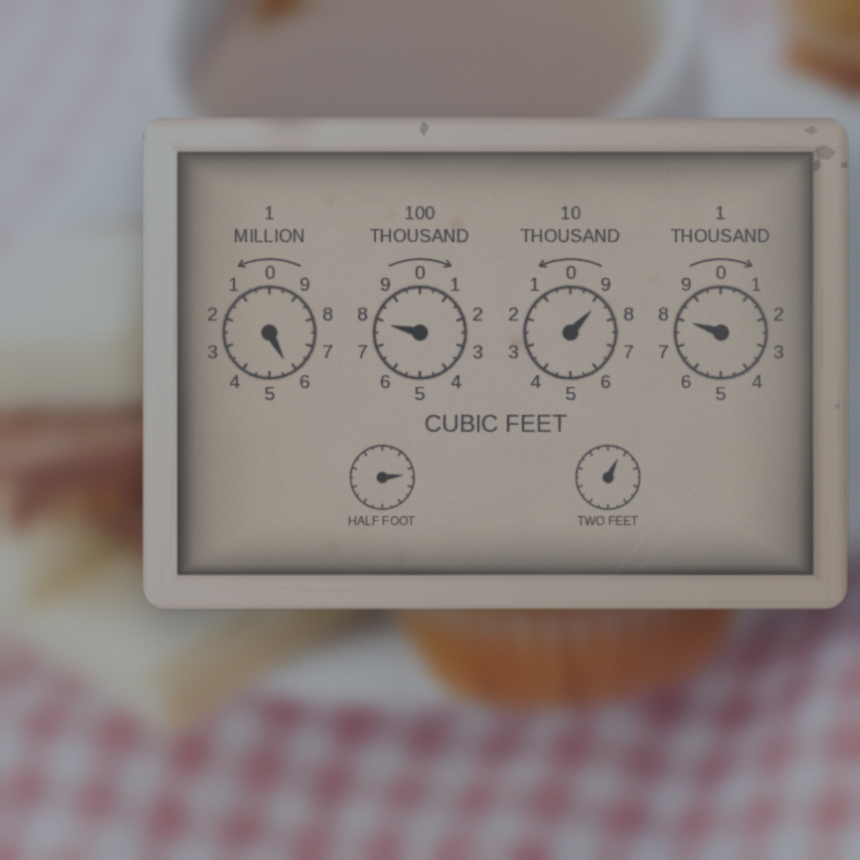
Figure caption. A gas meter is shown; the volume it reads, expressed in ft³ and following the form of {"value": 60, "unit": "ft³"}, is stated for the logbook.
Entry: {"value": 578800, "unit": "ft³"}
